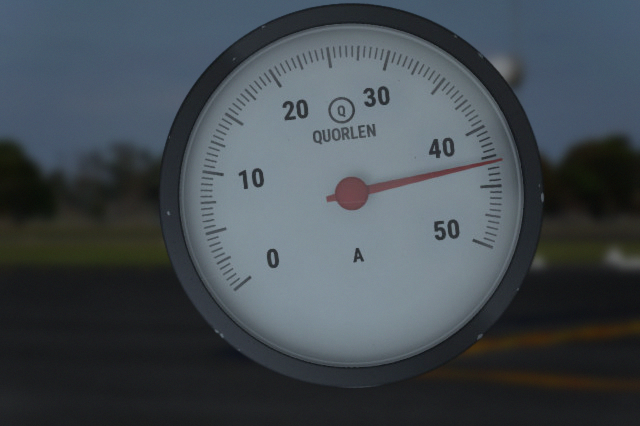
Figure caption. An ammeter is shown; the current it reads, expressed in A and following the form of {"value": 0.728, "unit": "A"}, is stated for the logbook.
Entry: {"value": 43, "unit": "A"}
